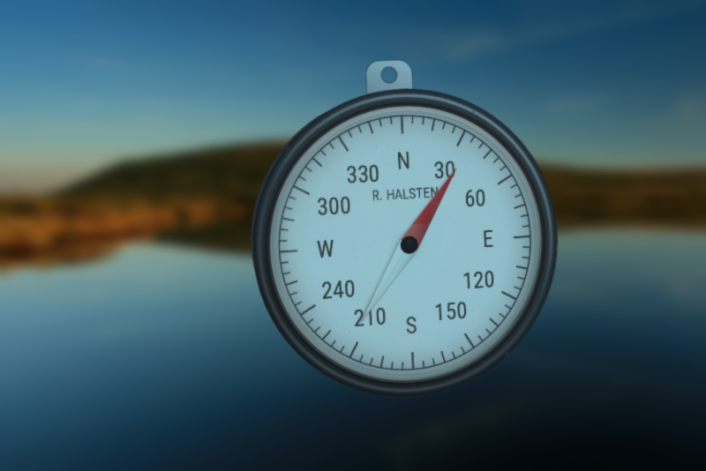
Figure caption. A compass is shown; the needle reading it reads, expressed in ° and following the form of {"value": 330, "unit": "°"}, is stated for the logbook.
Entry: {"value": 35, "unit": "°"}
